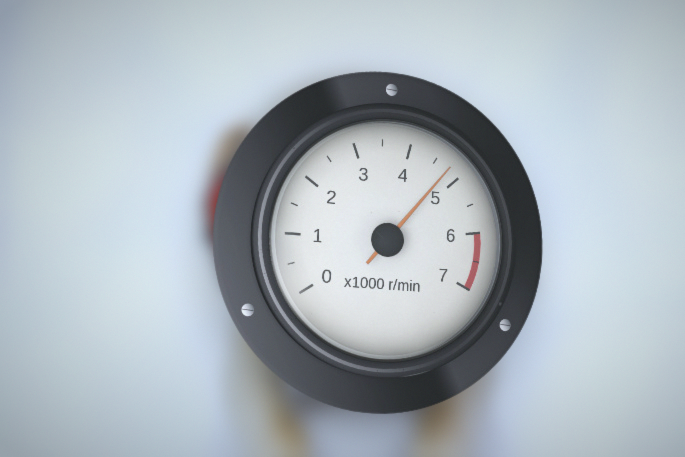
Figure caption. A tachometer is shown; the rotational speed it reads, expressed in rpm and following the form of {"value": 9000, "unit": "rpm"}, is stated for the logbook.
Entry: {"value": 4750, "unit": "rpm"}
